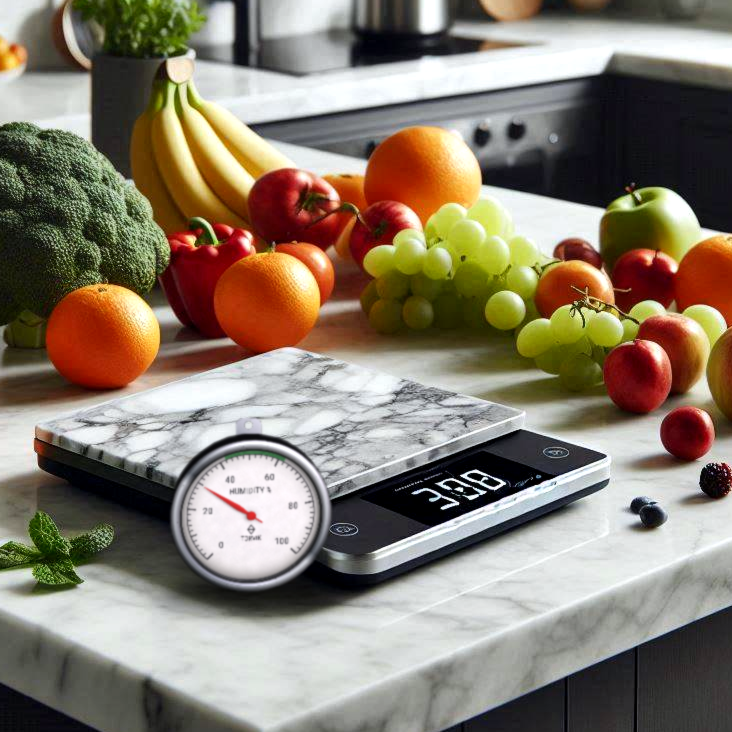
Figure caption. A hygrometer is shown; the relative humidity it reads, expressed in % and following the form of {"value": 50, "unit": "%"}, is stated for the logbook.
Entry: {"value": 30, "unit": "%"}
